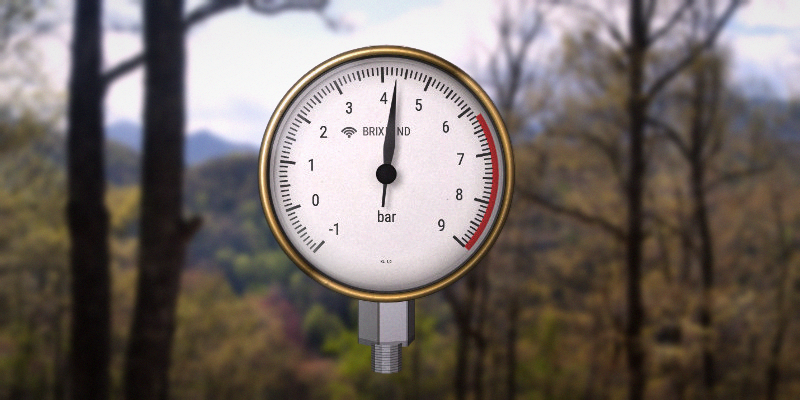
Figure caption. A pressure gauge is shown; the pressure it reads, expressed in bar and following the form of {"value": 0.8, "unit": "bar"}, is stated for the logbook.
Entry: {"value": 4.3, "unit": "bar"}
